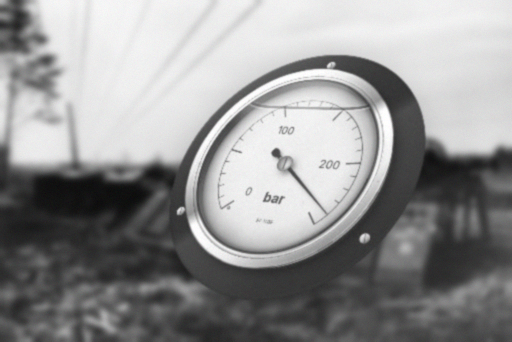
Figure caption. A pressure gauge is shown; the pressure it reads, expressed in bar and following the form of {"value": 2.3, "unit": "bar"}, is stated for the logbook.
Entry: {"value": 240, "unit": "bar"}
